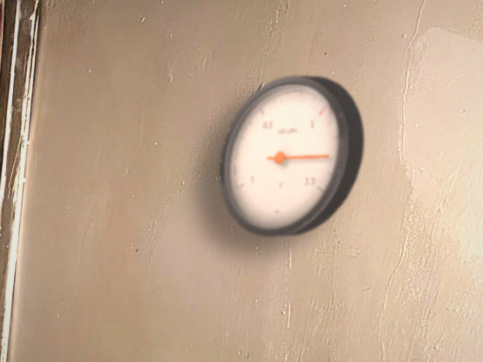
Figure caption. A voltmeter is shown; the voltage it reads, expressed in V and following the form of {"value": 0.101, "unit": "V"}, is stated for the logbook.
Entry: {"value": 1.3, "unit": "V"}
